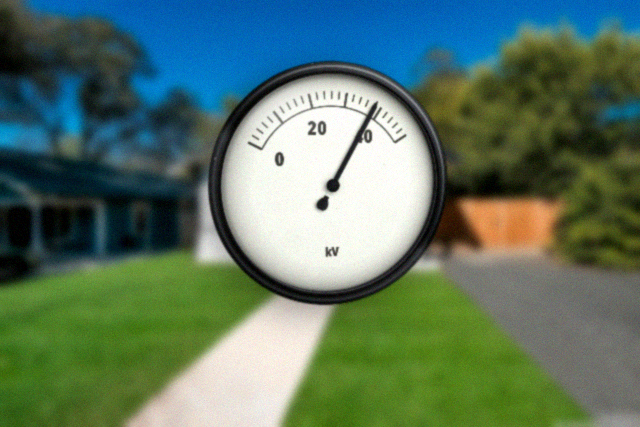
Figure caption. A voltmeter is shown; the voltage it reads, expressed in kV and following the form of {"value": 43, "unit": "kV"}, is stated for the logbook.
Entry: {"value": 38, "unit": "kV"}
